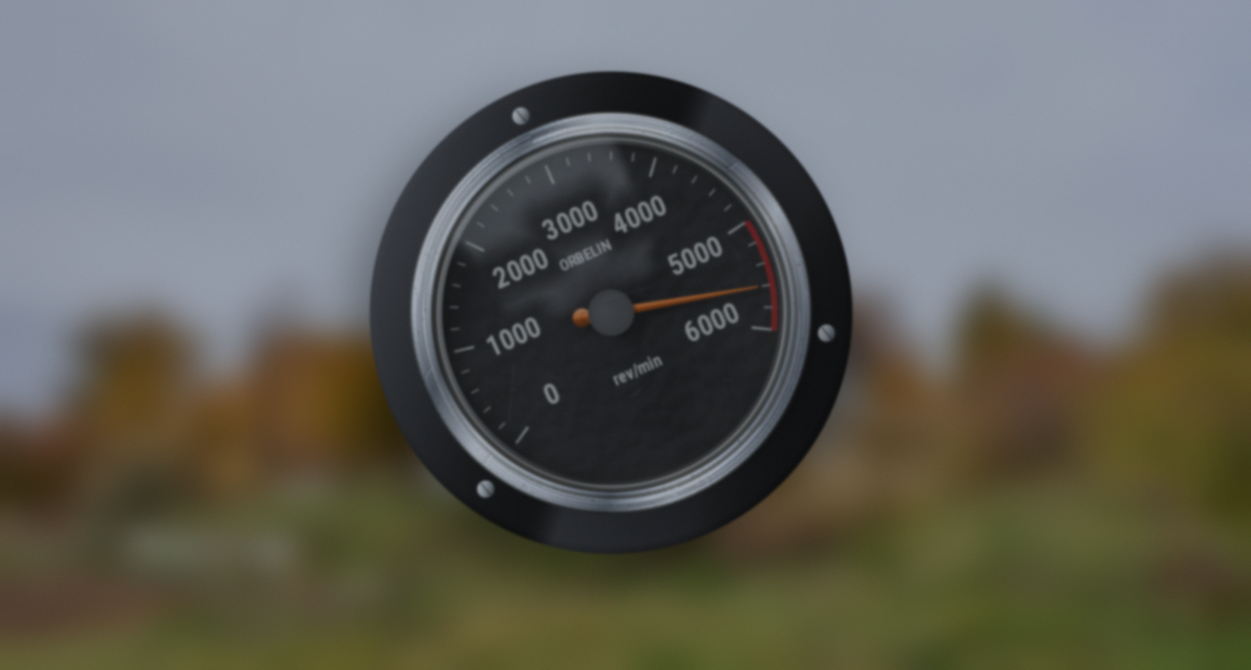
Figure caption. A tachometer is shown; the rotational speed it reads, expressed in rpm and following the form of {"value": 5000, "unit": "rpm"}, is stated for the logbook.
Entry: {"value": 5600, "unit": "rpm"}
